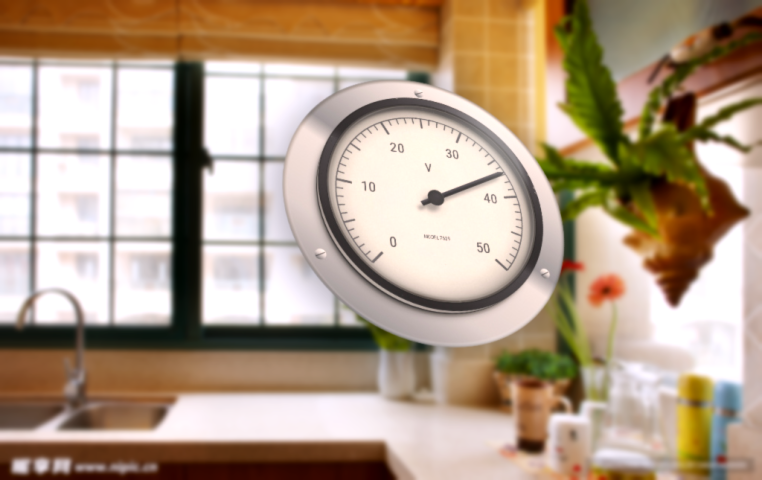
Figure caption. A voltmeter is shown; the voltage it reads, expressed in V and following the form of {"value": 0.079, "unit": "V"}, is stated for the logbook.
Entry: {"value": 37, "unit": "V"}
